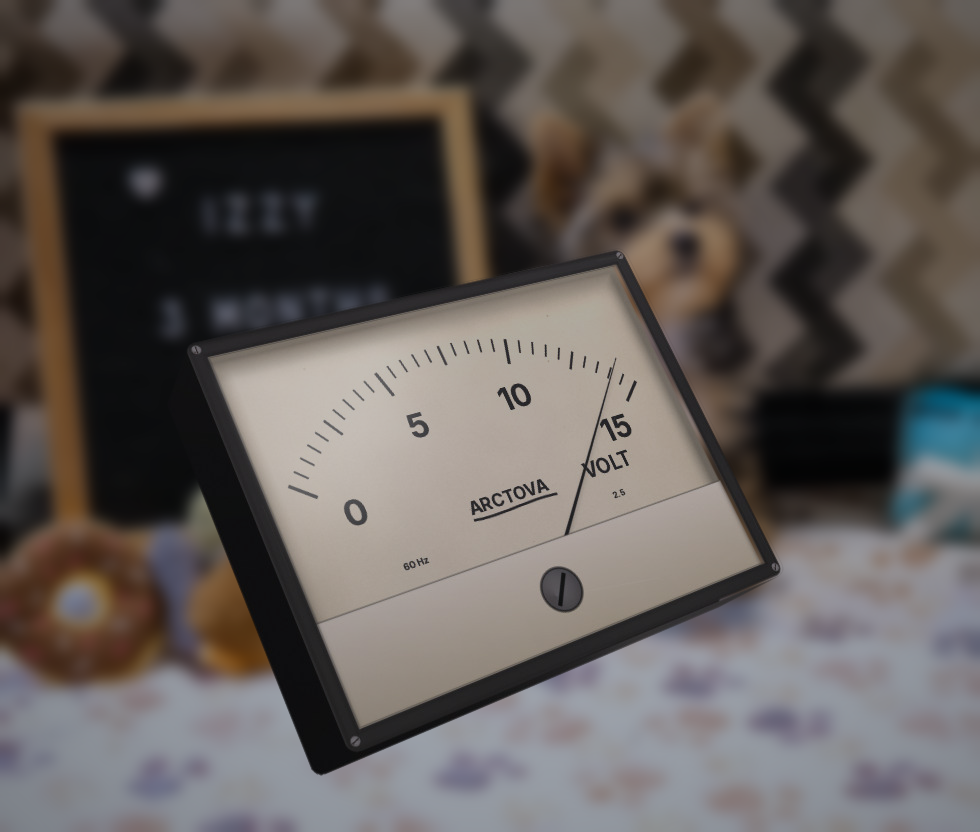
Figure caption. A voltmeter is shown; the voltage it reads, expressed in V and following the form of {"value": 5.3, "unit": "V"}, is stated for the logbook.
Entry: {"value": 14, "unit": "V"}
